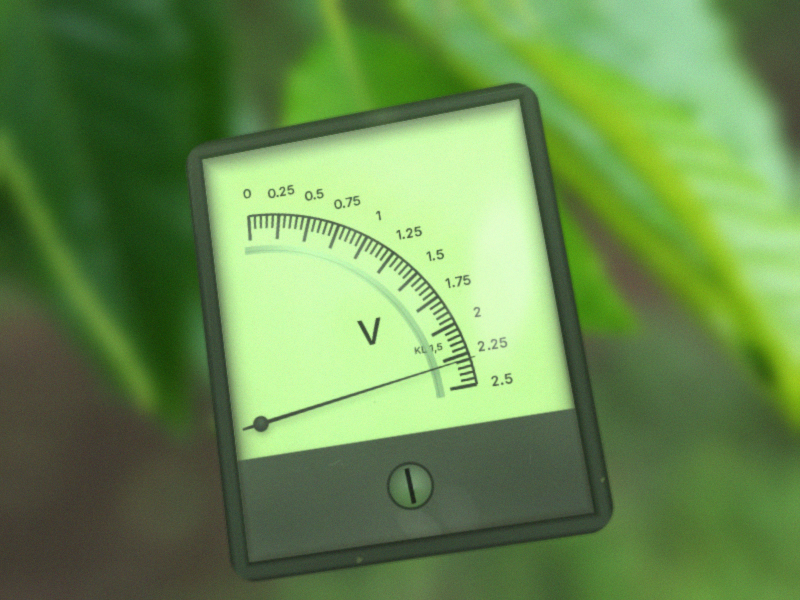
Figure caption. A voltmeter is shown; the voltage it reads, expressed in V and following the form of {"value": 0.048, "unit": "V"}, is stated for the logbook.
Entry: {"value": 2.3, "unit": "V"}
